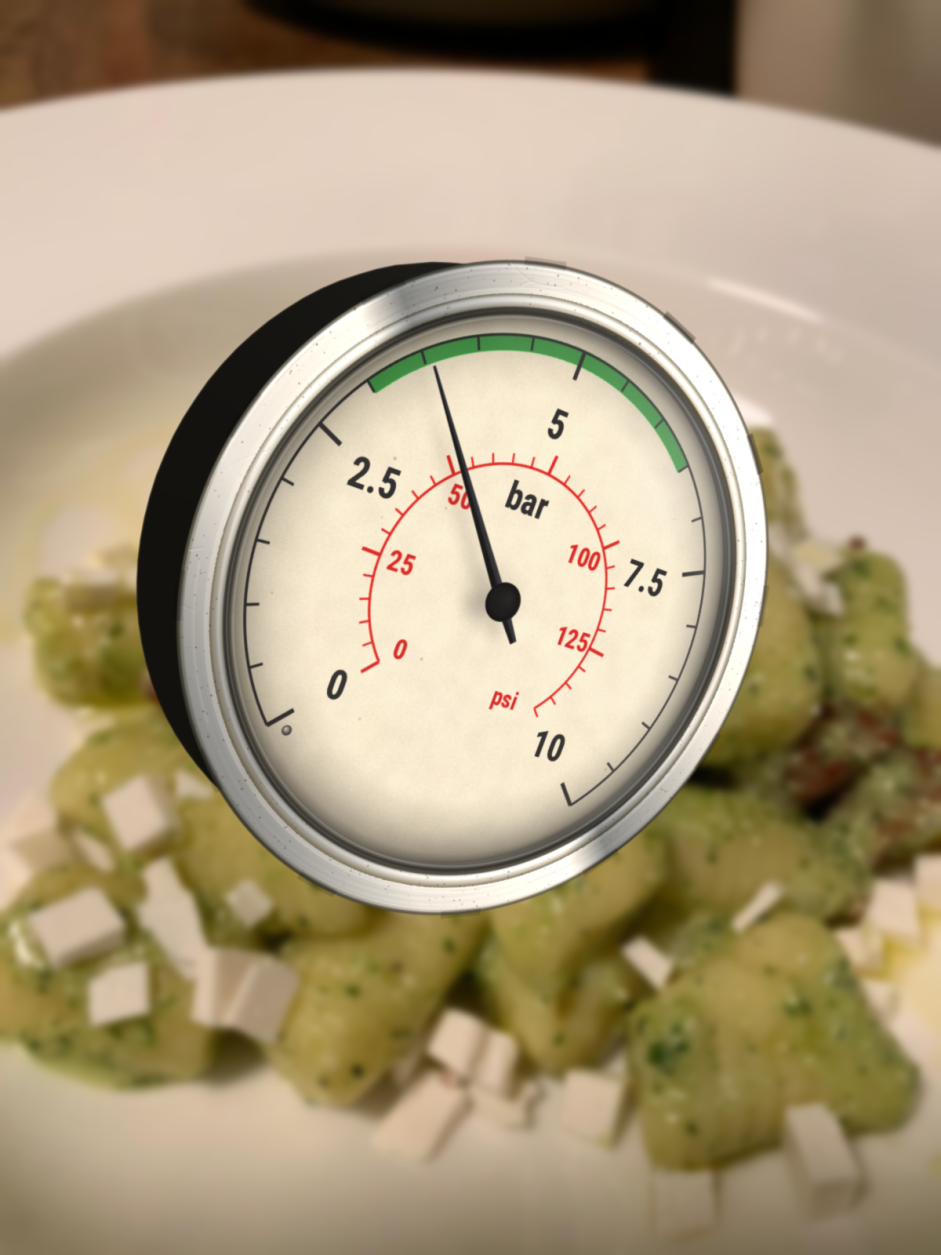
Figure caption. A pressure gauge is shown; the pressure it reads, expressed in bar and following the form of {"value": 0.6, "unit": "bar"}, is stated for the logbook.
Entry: {"value": 3.5, "unit": "bar"}
